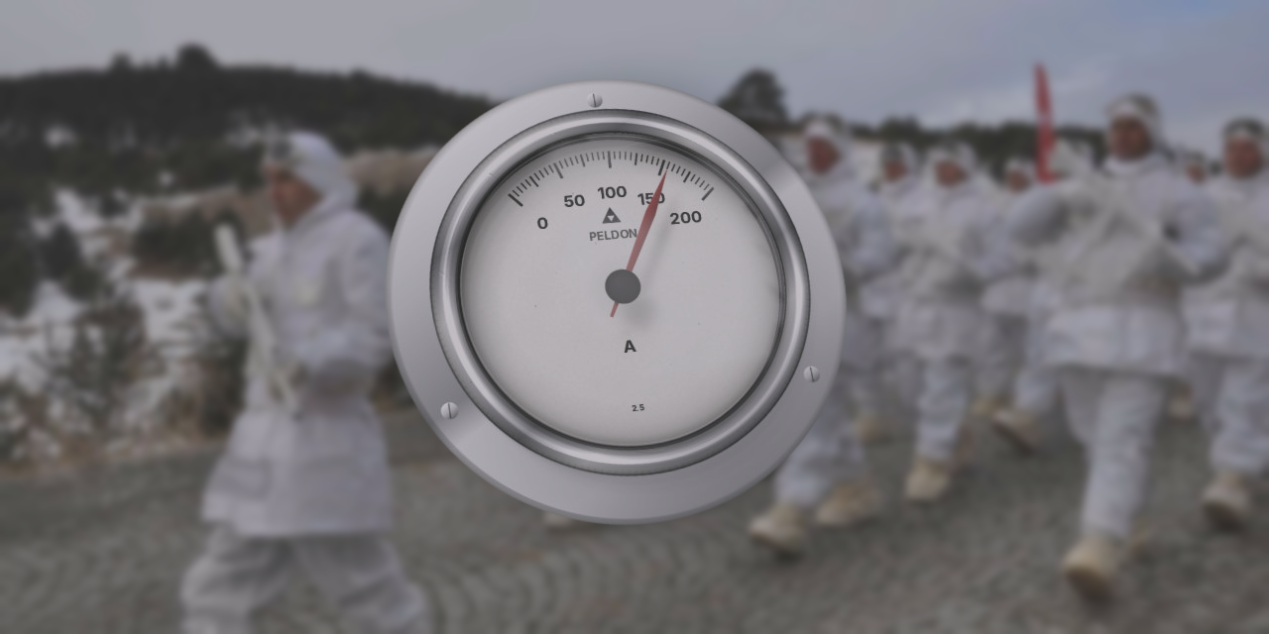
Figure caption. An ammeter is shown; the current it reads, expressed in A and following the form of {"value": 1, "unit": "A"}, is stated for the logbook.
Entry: {"value": 155, "unit": "A"}
